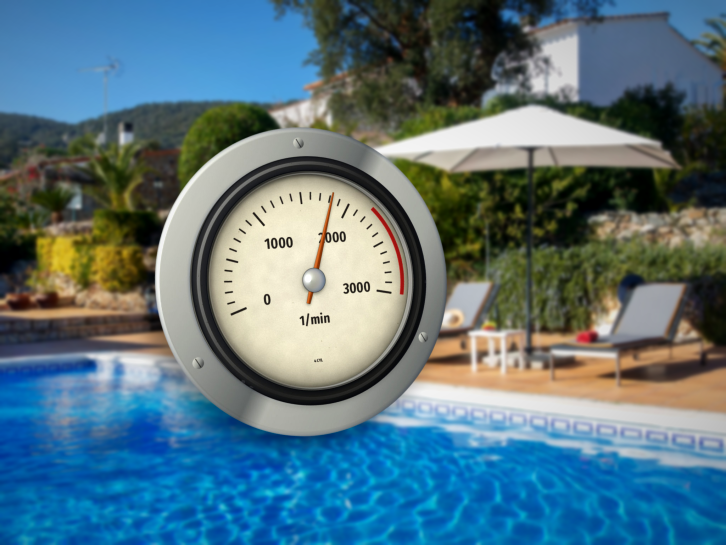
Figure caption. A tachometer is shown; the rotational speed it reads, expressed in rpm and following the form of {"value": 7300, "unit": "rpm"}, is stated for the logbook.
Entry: {"value": 1800, "unit": "rpm"}
